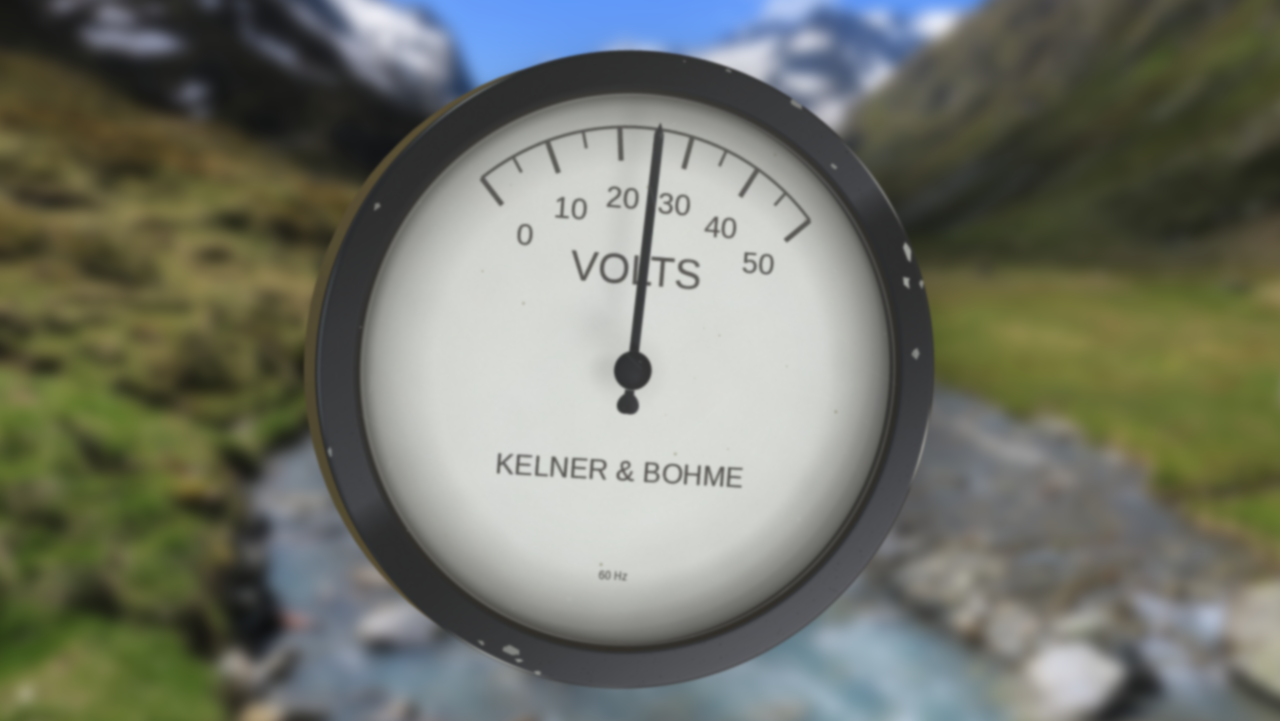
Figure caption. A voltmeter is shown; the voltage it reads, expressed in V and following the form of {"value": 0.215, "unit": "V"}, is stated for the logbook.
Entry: {"value": 25, "unit": "V"}
